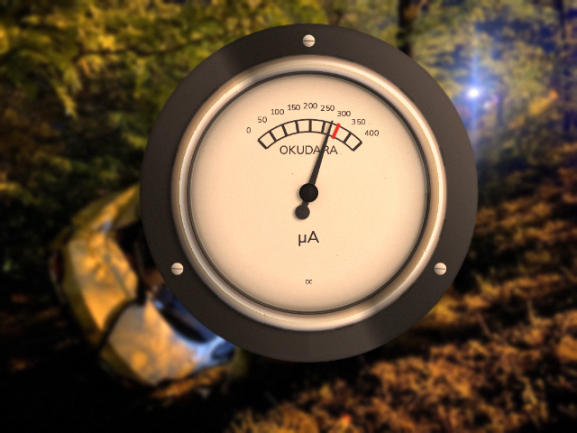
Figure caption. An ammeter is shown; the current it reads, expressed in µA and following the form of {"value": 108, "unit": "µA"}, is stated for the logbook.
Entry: {"value": 275, "unit": "µA"}
